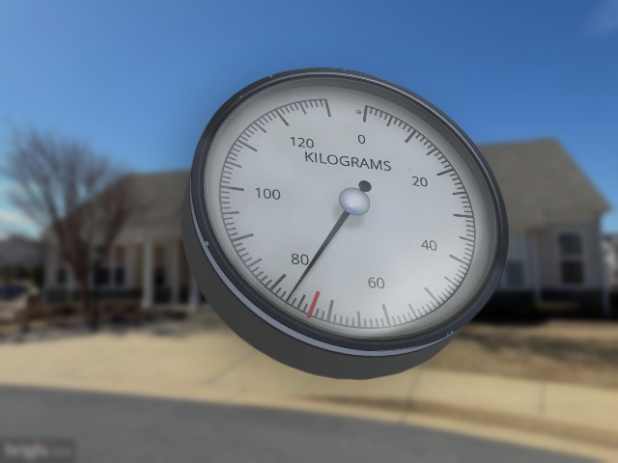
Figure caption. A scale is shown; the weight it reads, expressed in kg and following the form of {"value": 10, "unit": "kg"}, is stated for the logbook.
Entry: {"value": 77, "unit": "kg"}
